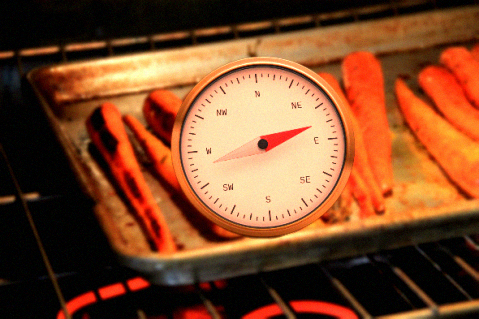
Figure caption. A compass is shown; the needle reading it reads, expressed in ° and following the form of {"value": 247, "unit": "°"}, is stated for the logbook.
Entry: {"value": 75, "unit": "°"}
